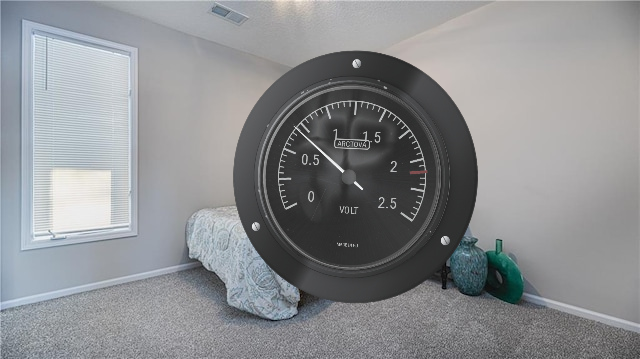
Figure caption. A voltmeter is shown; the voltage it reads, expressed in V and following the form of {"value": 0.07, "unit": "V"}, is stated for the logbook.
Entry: {"value": 0.7, "unit": "V"}
